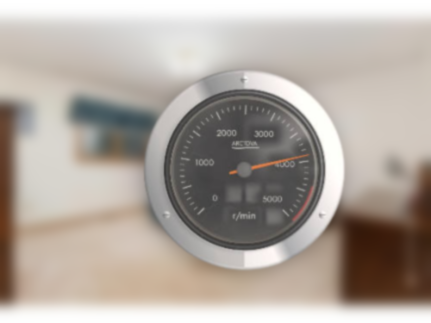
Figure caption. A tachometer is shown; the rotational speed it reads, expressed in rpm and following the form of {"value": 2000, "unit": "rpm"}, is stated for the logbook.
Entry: {"value": 3900, "unit": "rpm"}
